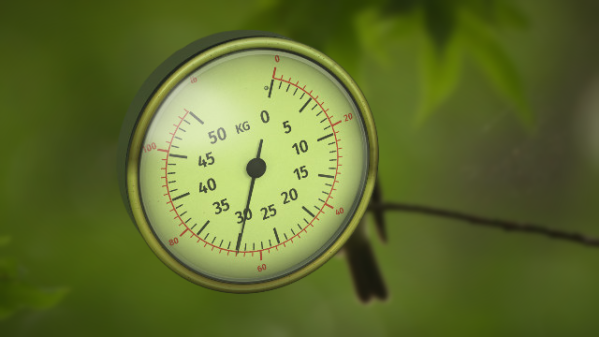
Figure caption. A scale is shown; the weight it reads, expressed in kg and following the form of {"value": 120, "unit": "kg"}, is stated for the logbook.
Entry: {"value": 30, "unit": "kg"}
